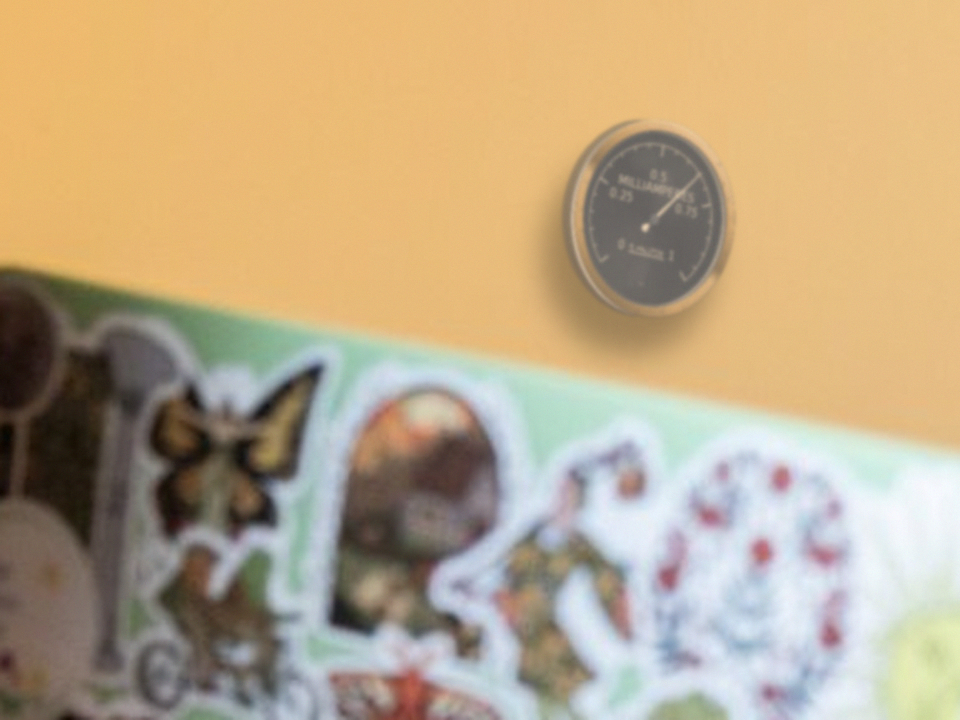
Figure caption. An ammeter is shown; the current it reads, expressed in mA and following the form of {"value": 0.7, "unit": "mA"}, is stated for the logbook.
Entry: {"value": 0.65, "unit": "mA"}
